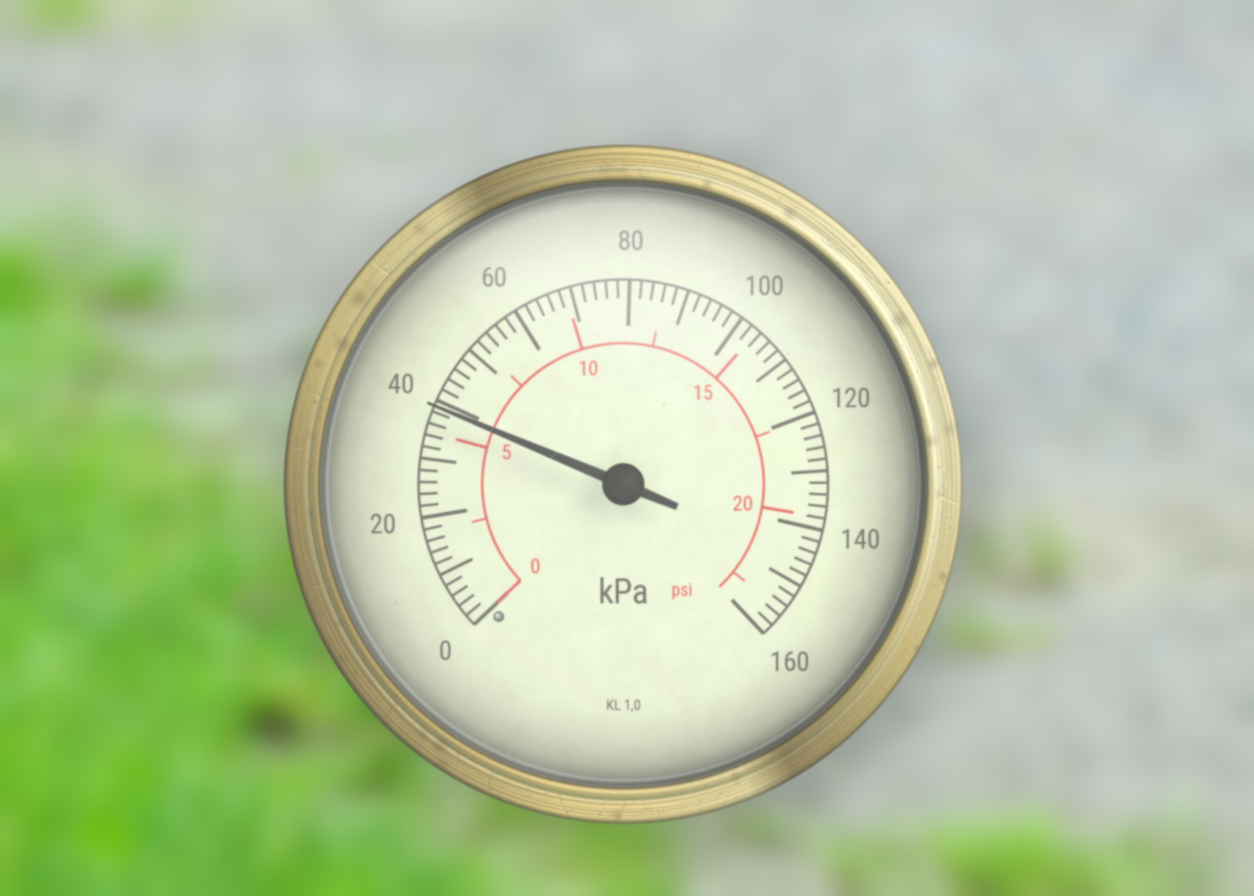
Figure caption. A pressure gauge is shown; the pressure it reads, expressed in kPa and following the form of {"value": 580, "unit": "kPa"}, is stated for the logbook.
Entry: {"value": 39, "unit": "kPa"}
